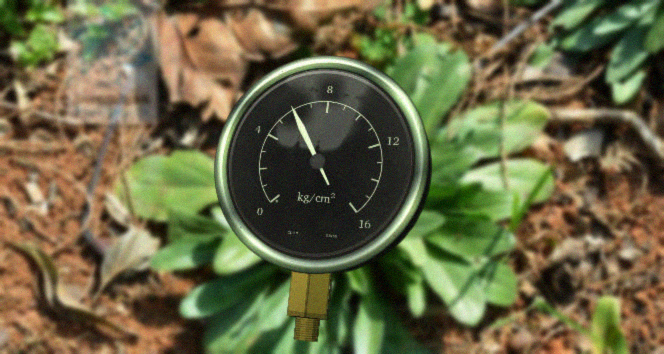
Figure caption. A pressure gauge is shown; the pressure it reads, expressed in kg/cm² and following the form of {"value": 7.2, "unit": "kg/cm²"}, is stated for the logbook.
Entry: {"value": 6, "unit": "kg/cm²"}
